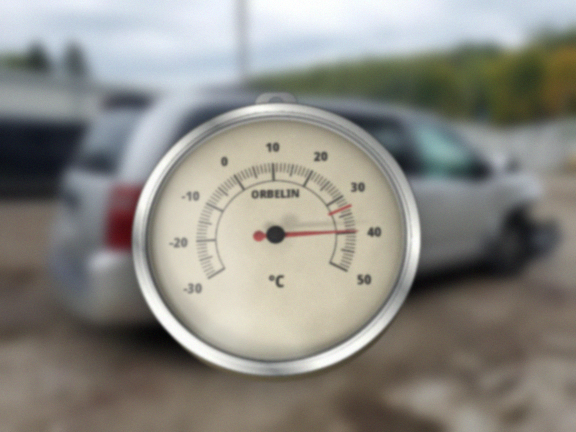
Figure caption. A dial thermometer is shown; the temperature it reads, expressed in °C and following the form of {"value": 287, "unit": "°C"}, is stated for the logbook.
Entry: {"value": 40, "unit": "°C"}
